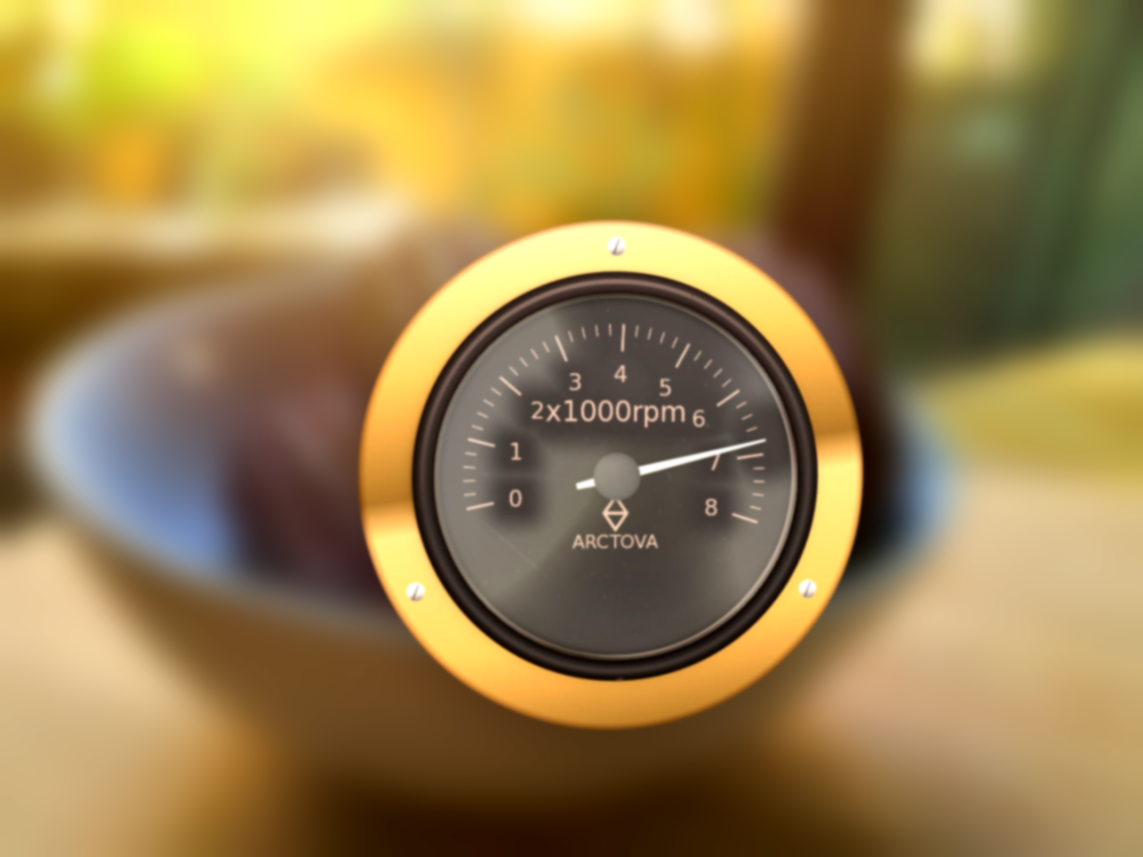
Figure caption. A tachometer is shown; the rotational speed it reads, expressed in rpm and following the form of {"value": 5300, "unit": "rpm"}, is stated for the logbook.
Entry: {"value": 6800, "unit": "rpm"}
